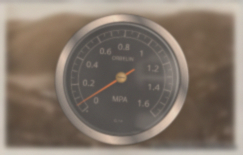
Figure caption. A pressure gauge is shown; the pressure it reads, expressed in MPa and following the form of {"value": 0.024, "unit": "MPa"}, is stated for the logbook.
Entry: {"value": 0.05, "unit": "MPa"}
